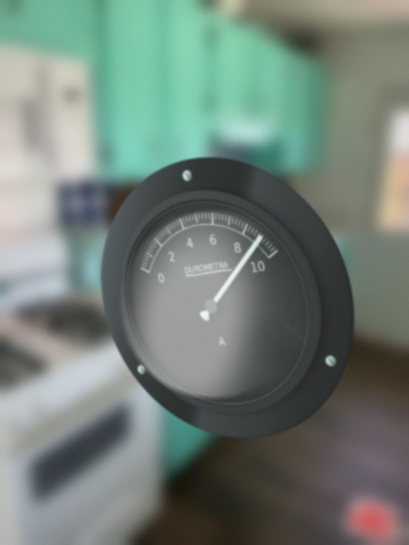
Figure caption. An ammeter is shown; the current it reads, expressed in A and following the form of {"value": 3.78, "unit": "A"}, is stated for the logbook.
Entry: {"value": 9, "unit": "A"}
